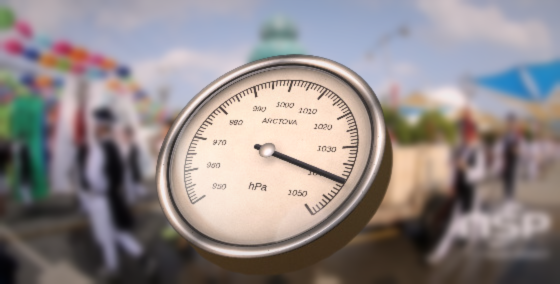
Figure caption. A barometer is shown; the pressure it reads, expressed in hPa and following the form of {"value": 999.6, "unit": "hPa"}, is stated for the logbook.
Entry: {"value": 1040, "unit": "hPa"}
